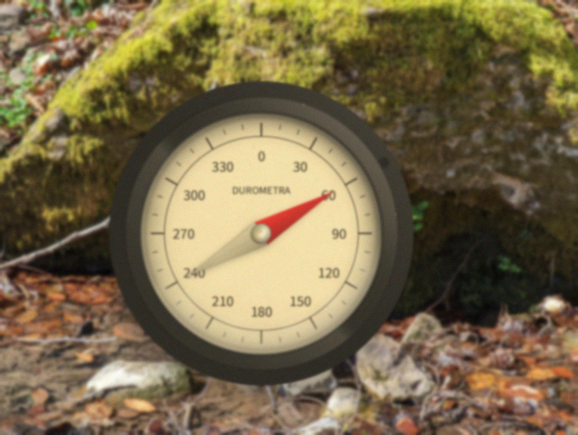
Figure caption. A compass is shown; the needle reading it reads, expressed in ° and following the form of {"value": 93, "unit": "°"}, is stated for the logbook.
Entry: {"value": 60, "unit": "°"}
